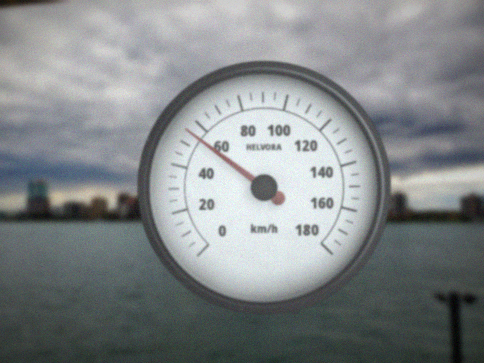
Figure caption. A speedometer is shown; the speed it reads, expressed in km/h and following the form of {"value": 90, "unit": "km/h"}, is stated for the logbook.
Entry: {"value": 55, "unit": "km/h"}
